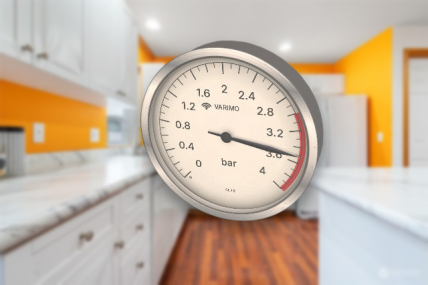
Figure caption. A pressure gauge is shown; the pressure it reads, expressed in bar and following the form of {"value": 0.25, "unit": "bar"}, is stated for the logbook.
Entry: {"value": 3.5, "unit": "bar"}
